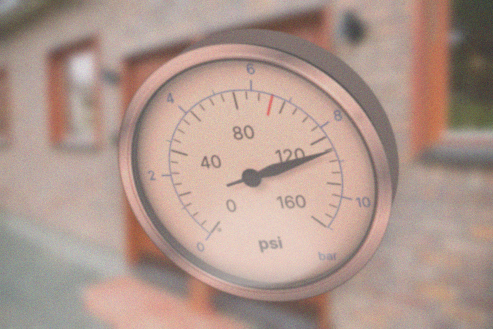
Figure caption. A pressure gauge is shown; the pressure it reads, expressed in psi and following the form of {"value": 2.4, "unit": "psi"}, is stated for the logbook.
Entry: {"value": 125, "unit": "psi"}
